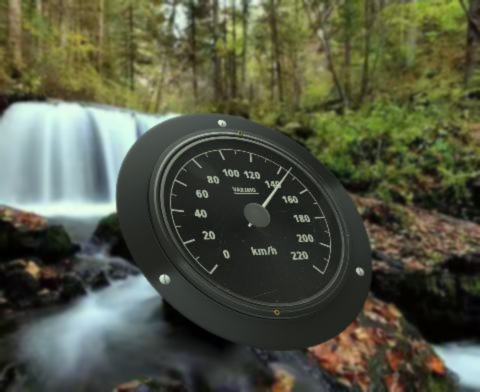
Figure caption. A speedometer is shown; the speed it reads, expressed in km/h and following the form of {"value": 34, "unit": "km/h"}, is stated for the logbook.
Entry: {"value": 145, "unit": "km/h"}
